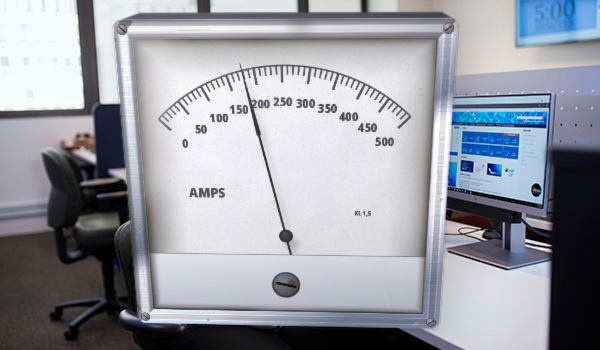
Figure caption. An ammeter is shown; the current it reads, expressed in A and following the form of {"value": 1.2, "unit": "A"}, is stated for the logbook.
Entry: {"value": 180, "unit": "A"}
